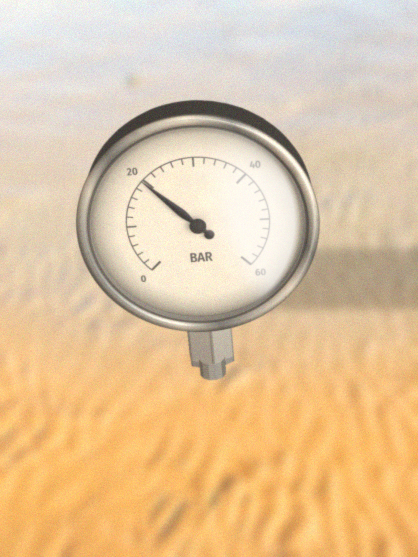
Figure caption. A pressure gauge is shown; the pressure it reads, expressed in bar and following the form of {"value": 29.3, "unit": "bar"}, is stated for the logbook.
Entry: {"value": 20, "unit": "bar"}
